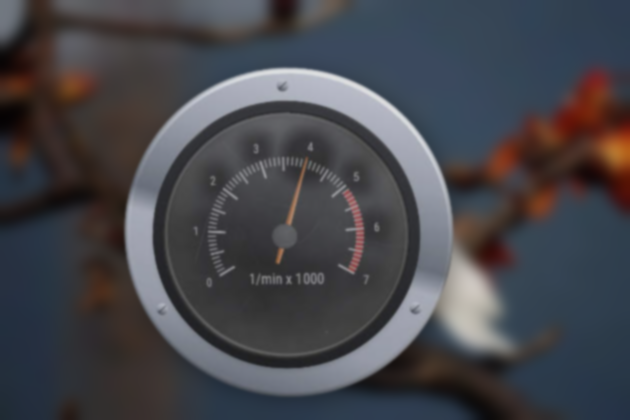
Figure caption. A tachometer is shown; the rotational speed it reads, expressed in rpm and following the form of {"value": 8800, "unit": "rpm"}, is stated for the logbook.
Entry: {"value": 4000, "unit": "rpm"}
